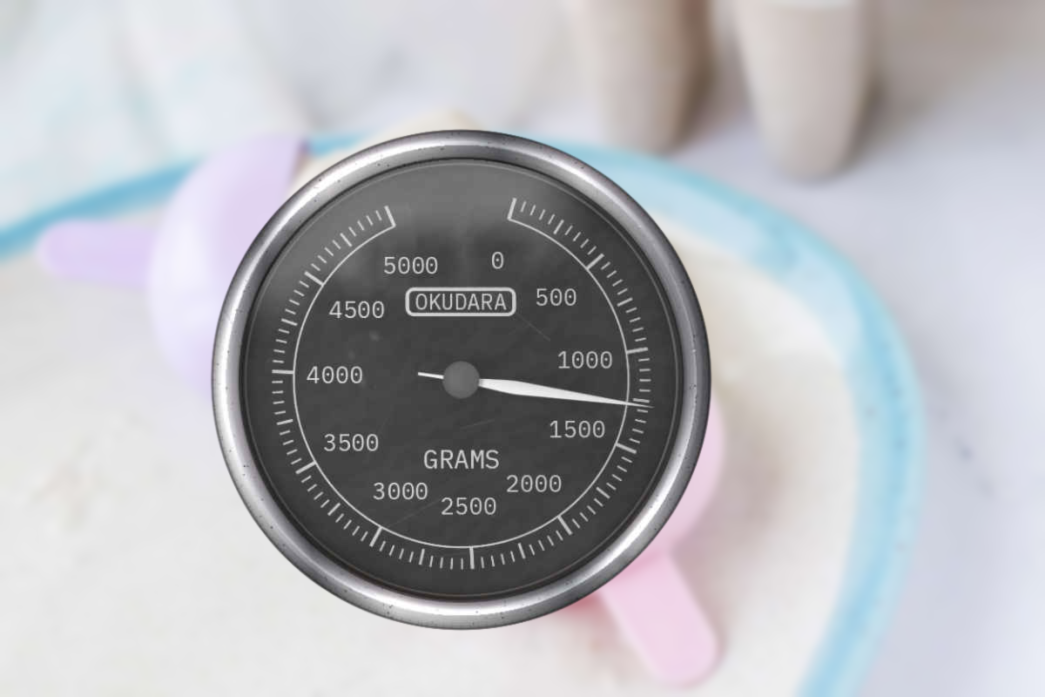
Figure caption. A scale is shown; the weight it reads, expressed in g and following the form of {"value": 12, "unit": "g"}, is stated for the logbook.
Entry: {"value": 1275, "unit": "g"}
